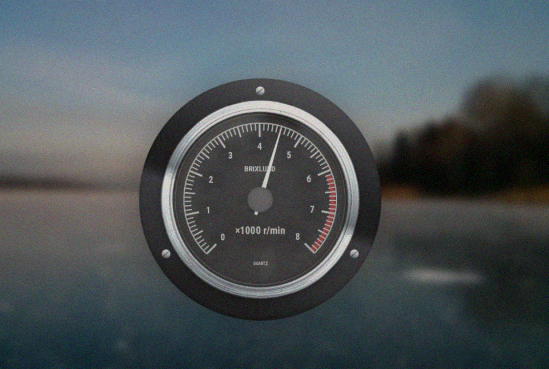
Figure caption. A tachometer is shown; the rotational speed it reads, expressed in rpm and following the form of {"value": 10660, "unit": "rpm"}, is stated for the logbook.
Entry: {"value": 4500, "unit": "rpm"}
